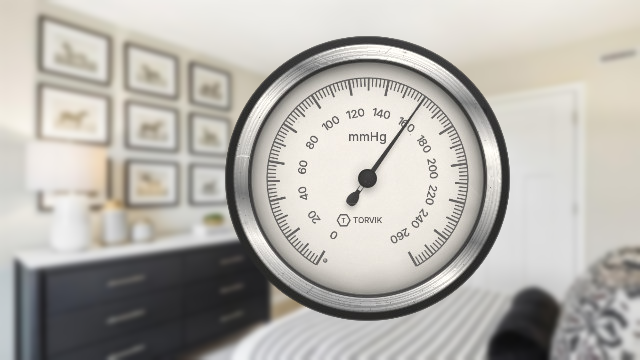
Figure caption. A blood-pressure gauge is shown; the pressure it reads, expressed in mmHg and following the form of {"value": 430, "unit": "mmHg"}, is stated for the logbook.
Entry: {"value": 160, "unit": "mmHg"}
